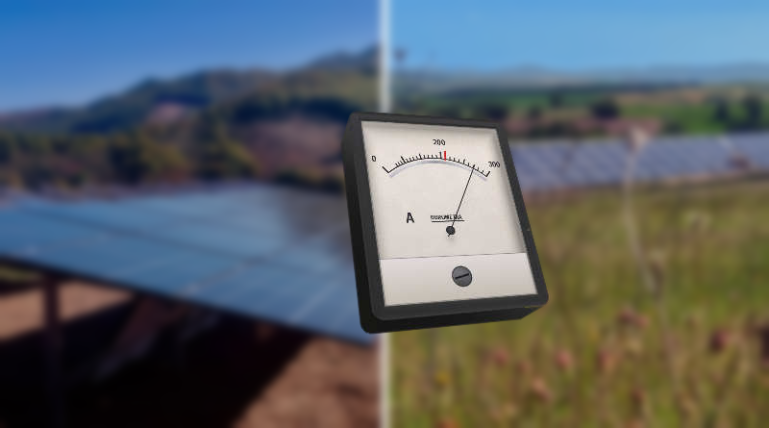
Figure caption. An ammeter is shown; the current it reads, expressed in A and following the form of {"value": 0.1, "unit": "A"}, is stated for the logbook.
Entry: {"value": 270, "unit": "A"}
